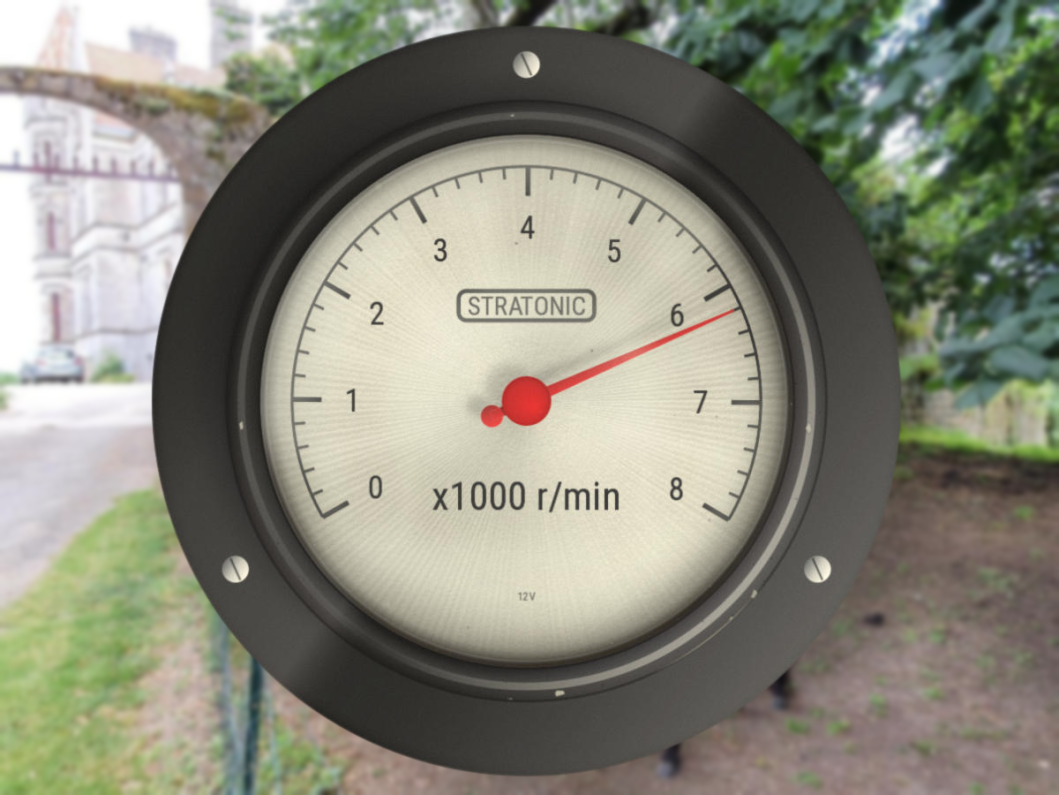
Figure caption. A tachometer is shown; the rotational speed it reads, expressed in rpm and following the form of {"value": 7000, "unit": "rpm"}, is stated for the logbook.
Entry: {"value": 6200, "unit": "rpm"}
